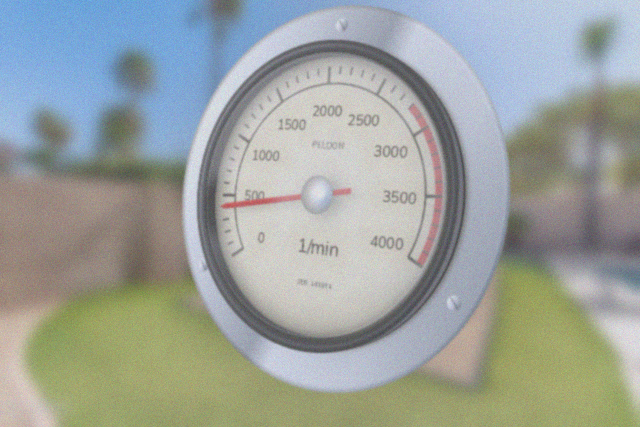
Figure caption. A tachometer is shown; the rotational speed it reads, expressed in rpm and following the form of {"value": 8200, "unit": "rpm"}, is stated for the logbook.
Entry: {"value": 400, "unit": "rpm"}
